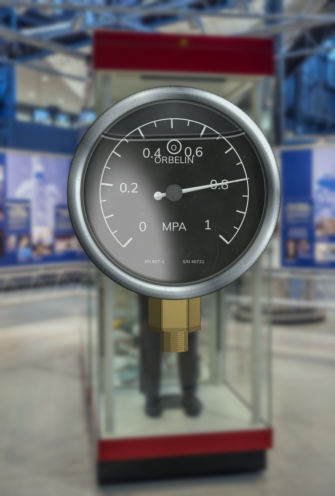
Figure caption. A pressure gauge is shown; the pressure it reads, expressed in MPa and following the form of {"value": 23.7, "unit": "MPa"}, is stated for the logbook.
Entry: {"value": 0.8, "unit": "MPa"}
